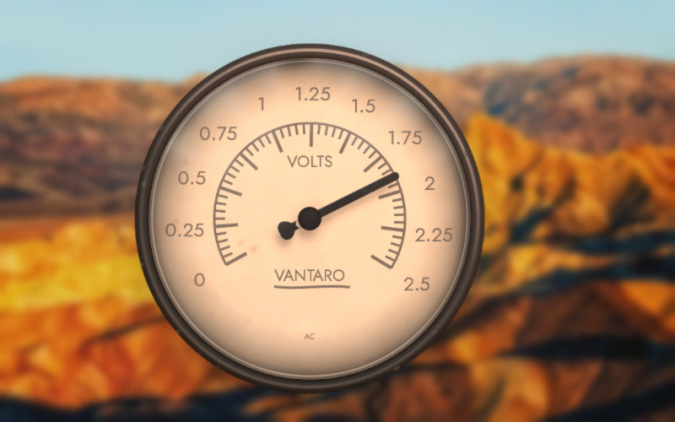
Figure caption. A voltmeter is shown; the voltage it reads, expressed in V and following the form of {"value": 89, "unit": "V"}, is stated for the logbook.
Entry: {"value": 1.9, "unit": "V"}
